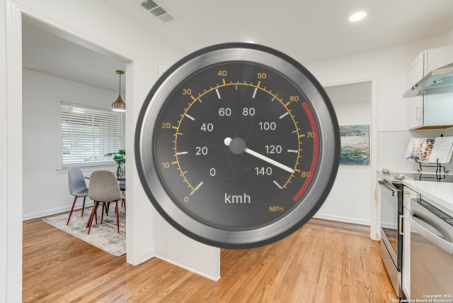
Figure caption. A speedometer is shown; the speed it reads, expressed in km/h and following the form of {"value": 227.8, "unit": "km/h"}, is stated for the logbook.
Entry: {"value": 130, "unit": "km/h"}
